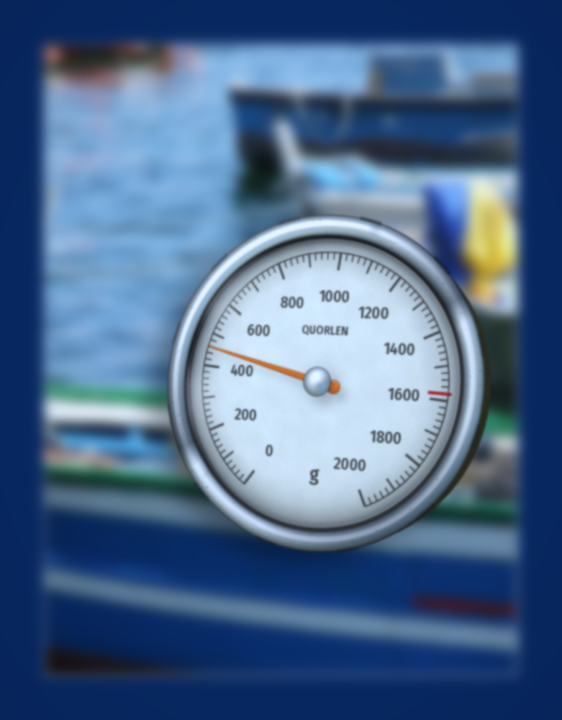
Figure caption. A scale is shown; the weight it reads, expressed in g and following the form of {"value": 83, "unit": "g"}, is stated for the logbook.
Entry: {"value": 460, "unit": "g"}
